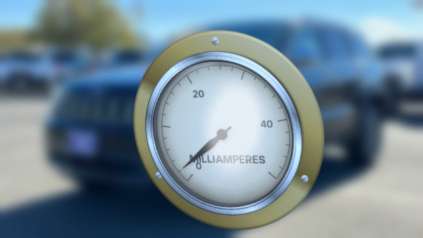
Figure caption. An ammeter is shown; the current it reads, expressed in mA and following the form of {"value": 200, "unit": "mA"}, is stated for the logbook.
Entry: {"value": 2, "unit": "mA"}
